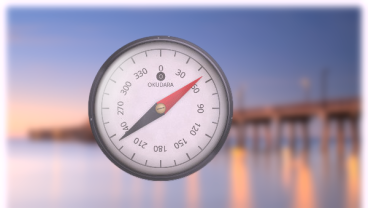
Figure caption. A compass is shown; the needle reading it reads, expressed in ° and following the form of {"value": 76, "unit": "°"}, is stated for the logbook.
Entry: {"value": 52.5, "unit": "°"}
